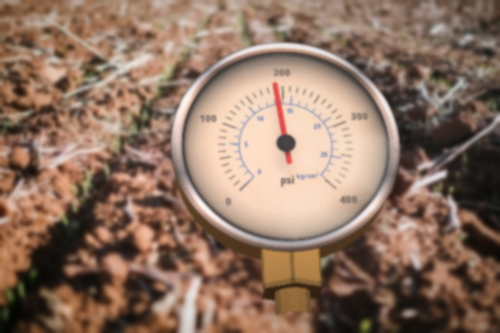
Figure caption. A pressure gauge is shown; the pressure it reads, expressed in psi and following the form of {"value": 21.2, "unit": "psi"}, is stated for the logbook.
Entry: {"value": 190, "unit": "psi"}
